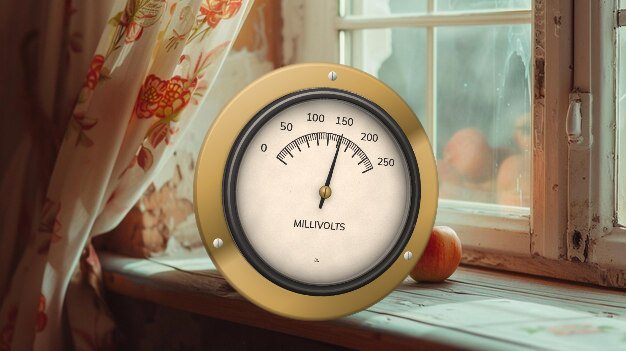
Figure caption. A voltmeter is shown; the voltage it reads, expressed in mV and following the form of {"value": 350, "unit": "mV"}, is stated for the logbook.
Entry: {"value": 150, "unit": "mV"}
